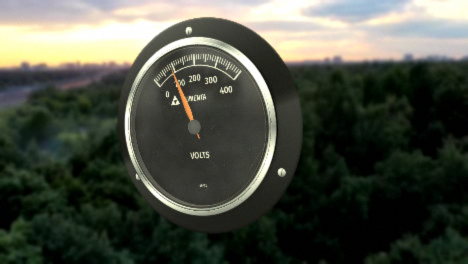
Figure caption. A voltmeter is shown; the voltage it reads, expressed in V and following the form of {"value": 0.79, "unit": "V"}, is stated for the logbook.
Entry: {"value": 100, "unit": "V"}
